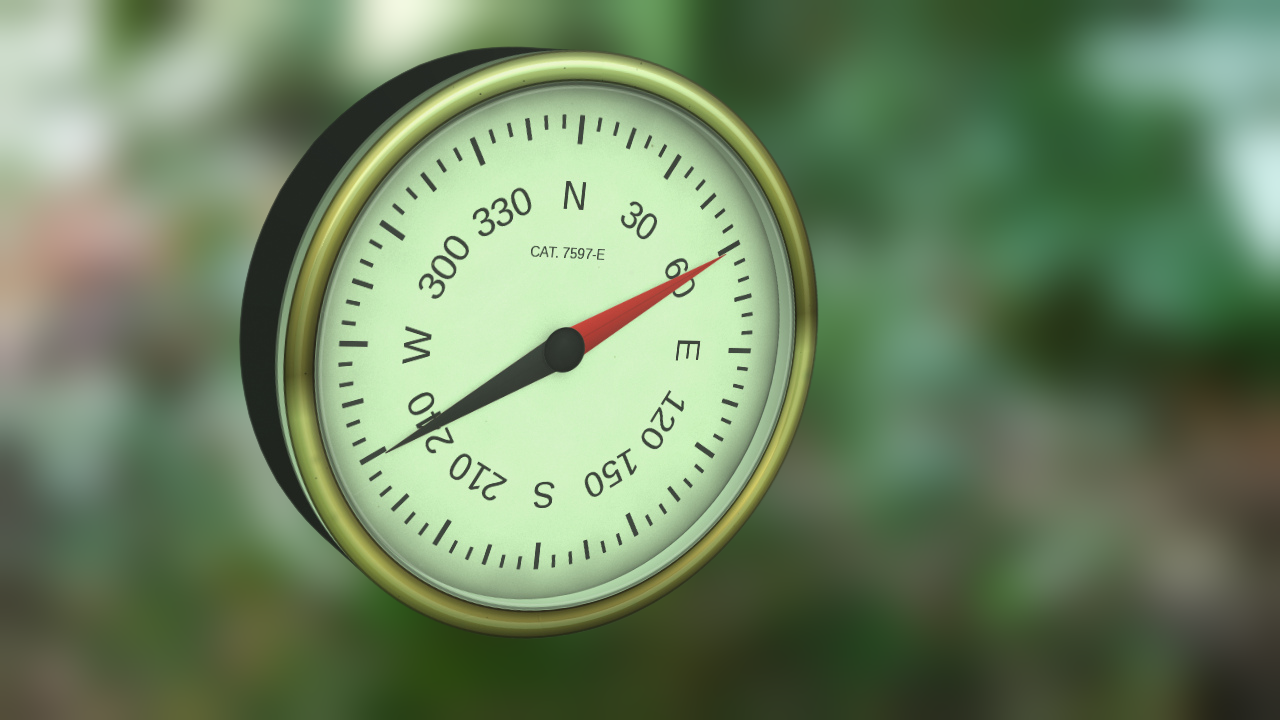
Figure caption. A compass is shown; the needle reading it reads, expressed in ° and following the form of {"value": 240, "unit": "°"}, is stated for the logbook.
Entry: {"value": 60, "unit": "°"}
